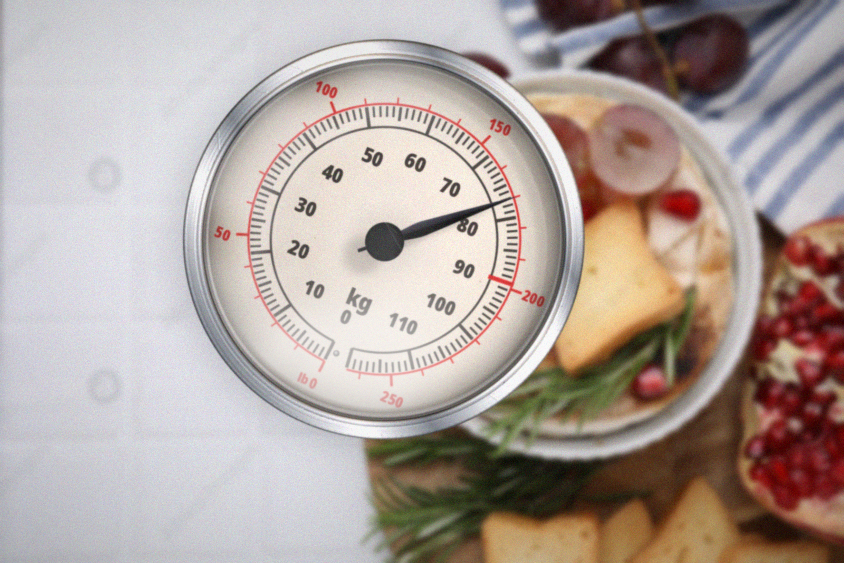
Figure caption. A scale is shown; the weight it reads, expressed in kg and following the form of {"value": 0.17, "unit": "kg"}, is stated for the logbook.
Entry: {"value": 77, "unit": "kg"}
